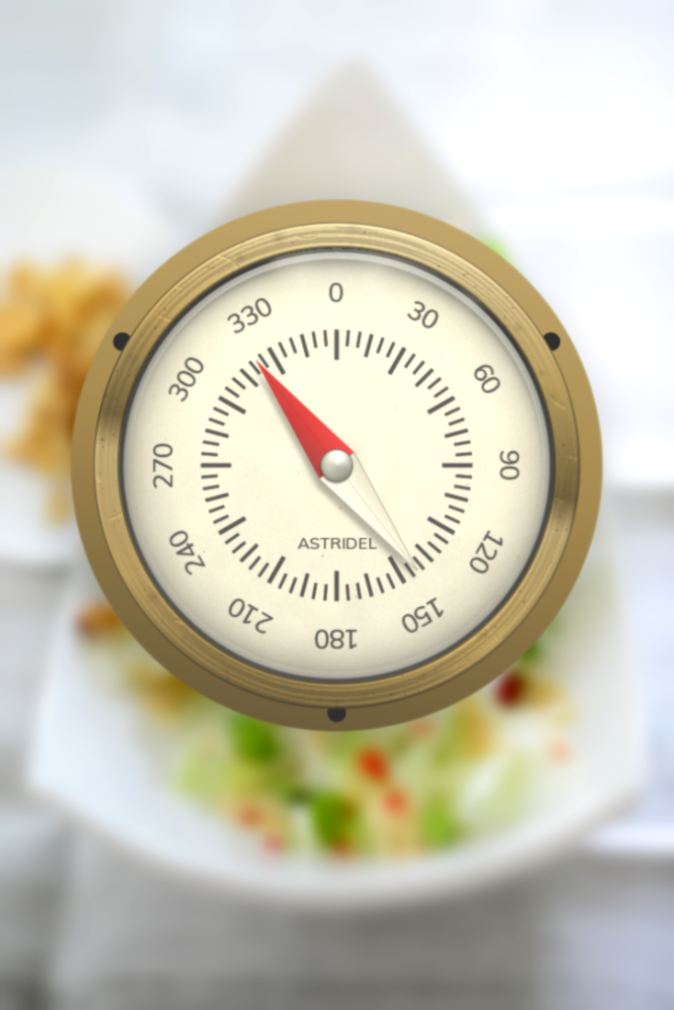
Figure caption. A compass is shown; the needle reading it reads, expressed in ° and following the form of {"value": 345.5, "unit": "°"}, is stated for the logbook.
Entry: {"value": 322.5, "unit": "°"}
